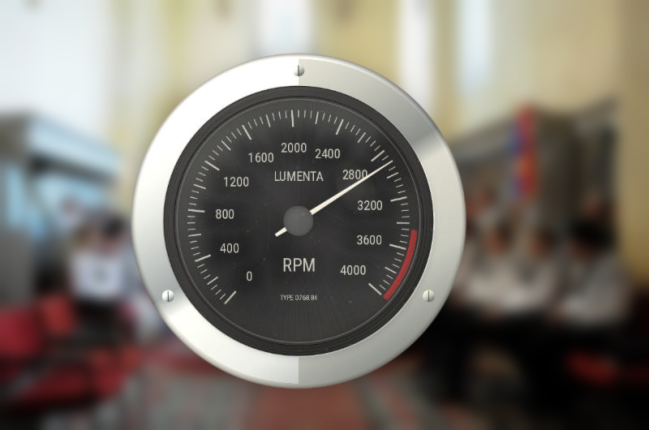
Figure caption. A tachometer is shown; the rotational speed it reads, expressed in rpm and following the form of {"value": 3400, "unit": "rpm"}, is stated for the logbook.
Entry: {"value": 2900, "unit": "rpm"}
